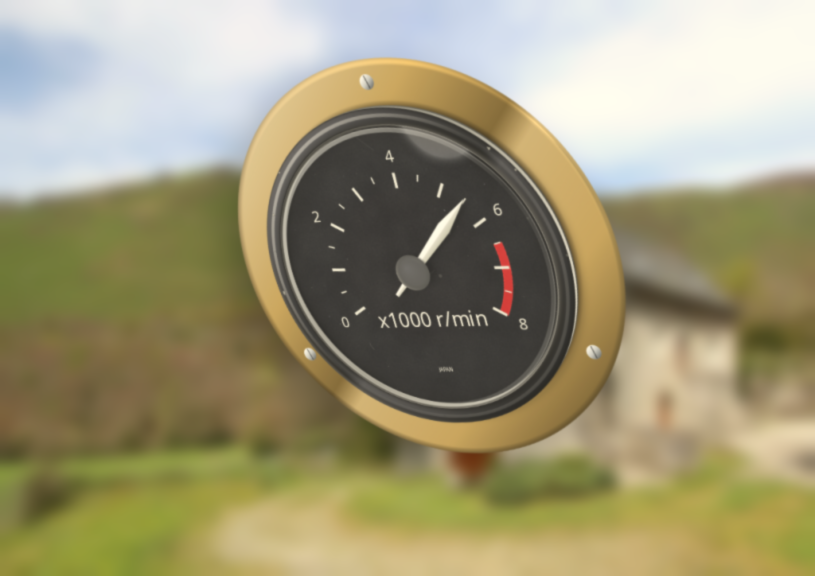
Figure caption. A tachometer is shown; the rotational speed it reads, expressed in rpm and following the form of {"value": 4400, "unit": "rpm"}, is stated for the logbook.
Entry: {"value": 5500, "unit": "rpm"}
